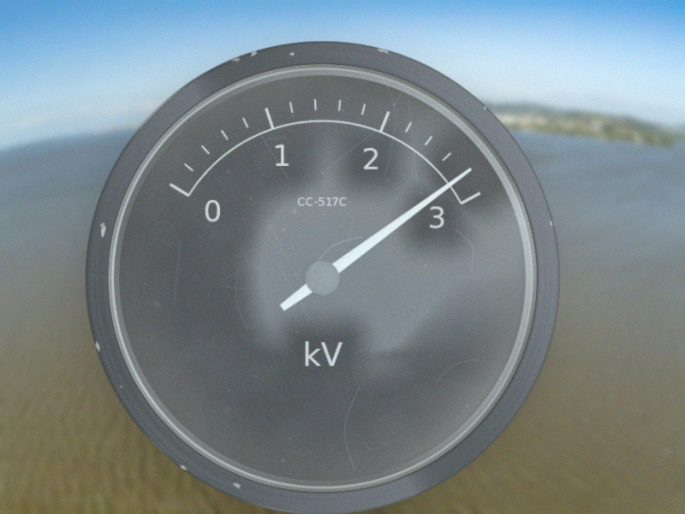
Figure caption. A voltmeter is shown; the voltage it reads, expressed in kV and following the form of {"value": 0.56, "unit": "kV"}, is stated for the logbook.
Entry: {"value": 2.8, "unit": "kV"}
